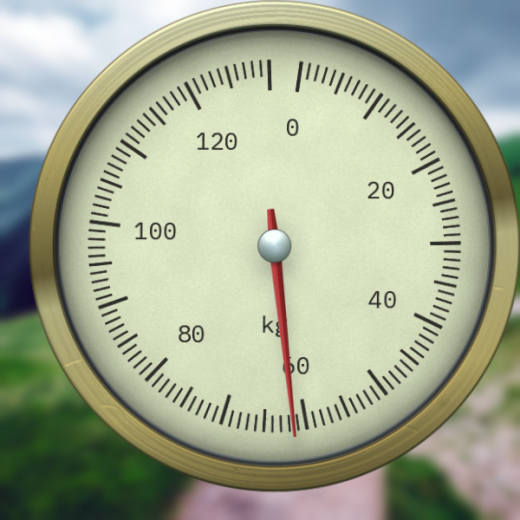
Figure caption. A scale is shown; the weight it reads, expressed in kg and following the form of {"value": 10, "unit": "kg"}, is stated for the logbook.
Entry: {"value": 61.5, "unit": "kg"}
